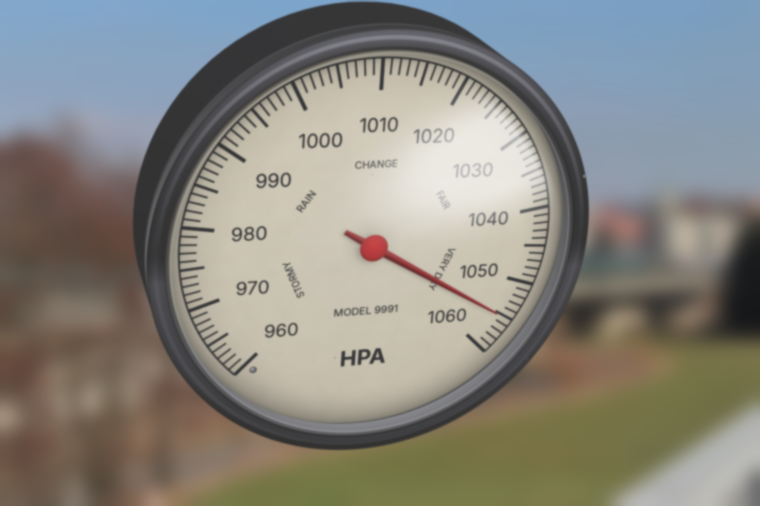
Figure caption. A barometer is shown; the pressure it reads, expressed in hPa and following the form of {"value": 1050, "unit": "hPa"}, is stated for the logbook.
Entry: {"value": 1055, "unit": "hPa"}
